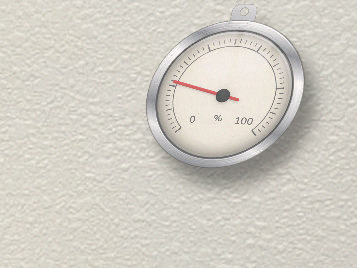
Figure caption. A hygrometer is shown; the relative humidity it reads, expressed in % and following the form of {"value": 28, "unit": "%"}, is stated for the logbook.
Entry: {"value": 22, "unit": "%"}
